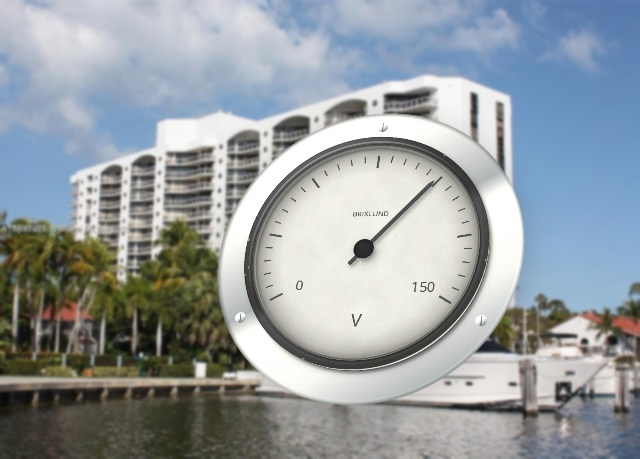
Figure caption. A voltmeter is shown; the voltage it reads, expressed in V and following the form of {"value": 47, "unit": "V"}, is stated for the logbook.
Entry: {"value": 100, "unit": "V"}
